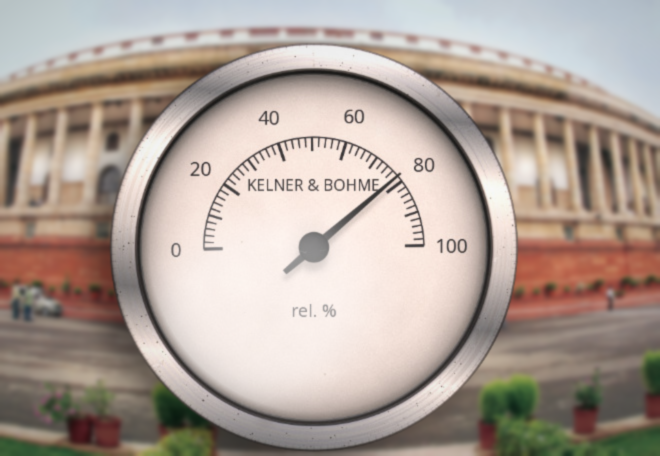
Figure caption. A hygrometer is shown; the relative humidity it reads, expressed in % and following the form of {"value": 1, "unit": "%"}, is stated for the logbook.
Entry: {"value": 78, "unit": "%"}
